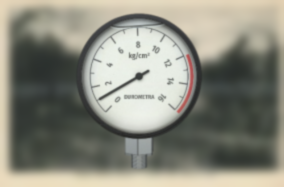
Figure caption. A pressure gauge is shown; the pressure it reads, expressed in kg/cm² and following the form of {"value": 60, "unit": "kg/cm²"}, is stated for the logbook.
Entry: {"value": 1, "unit": "kg/cm²"}
